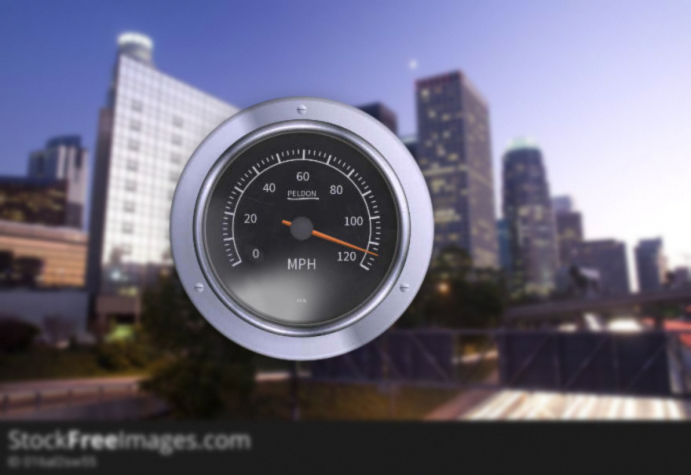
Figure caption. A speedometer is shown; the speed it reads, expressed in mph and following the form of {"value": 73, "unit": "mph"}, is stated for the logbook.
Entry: {"value": 114, "unit": "mph"}
